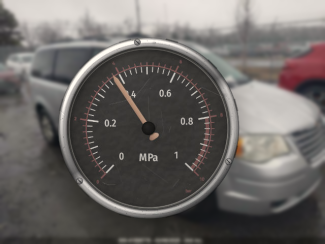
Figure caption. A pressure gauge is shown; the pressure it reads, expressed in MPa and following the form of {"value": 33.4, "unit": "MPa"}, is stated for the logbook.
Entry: {"value": 0.38, "unit": "MPa"}
